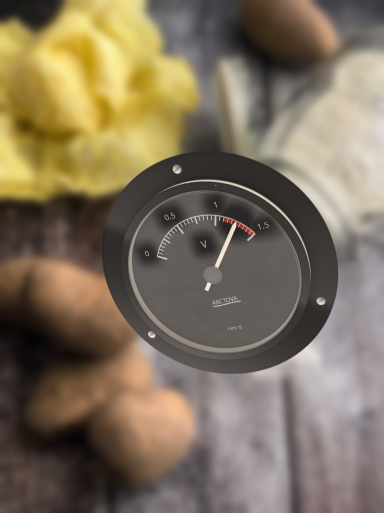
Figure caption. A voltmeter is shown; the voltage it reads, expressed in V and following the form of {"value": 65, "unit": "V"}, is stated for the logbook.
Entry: {"value": 1.25, "unit": "V"}
